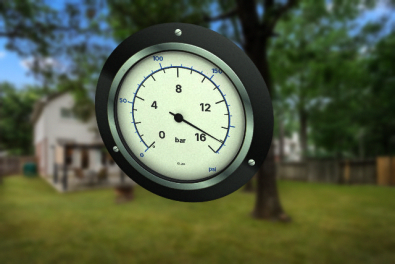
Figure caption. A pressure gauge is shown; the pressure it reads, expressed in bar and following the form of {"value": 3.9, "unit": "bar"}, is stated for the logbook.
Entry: {"value": 15, "unit": "bar"}
